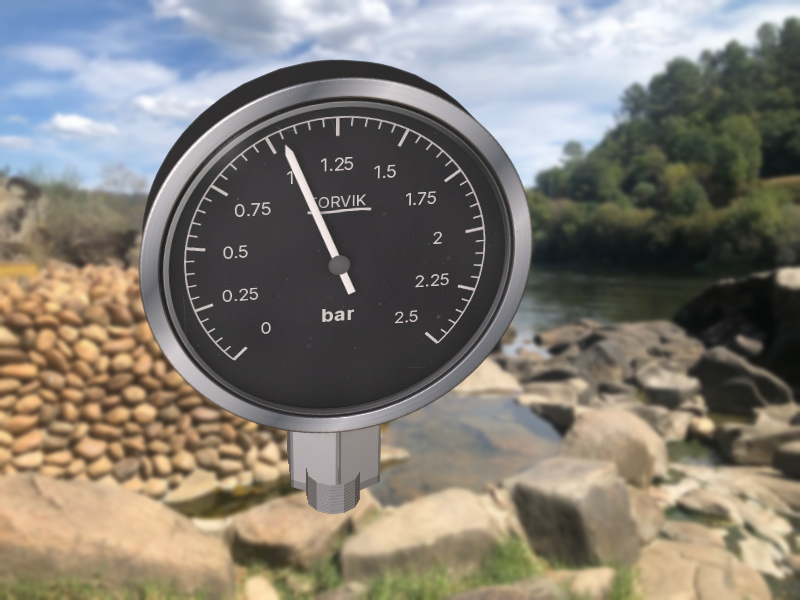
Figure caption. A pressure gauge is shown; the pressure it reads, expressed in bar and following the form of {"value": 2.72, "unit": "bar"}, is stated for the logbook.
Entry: {"value": 1.05, "unit": "bar"}
